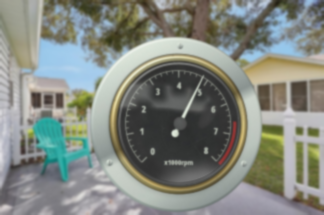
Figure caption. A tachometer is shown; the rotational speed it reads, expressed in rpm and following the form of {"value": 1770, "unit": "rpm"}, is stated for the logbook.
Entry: {"value": 4800, "unit": "rpm"}
